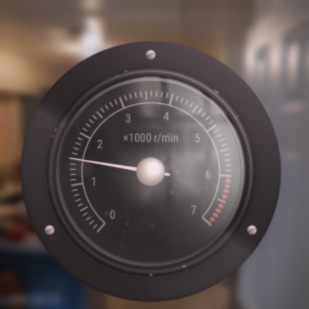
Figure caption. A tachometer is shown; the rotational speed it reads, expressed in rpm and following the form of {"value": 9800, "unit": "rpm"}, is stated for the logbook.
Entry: {"value": 1500, "unit": "rpm"}
